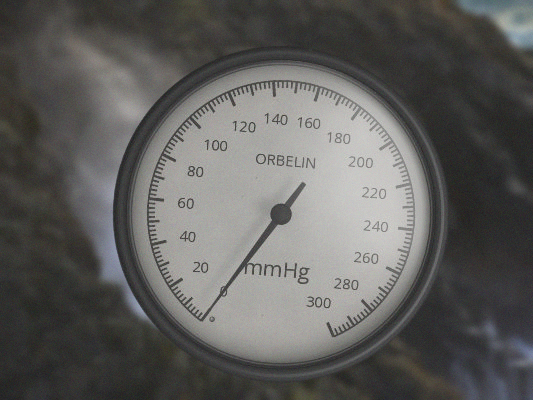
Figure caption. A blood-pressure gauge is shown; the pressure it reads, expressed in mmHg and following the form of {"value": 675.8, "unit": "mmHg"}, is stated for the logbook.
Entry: {"value": 0, "unit": "mmHg"}
